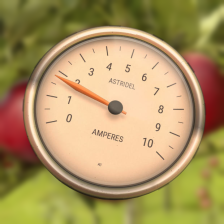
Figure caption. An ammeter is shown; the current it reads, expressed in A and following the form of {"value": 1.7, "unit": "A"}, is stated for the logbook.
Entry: {"value": 1.75, "unit": "A"}
